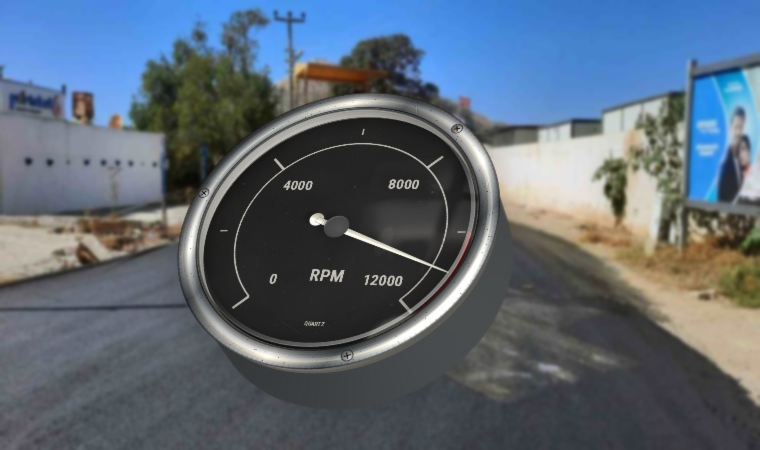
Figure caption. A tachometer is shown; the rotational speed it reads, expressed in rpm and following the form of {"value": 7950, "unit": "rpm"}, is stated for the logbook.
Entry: {"value": 11000, "unit": "rpm"}
